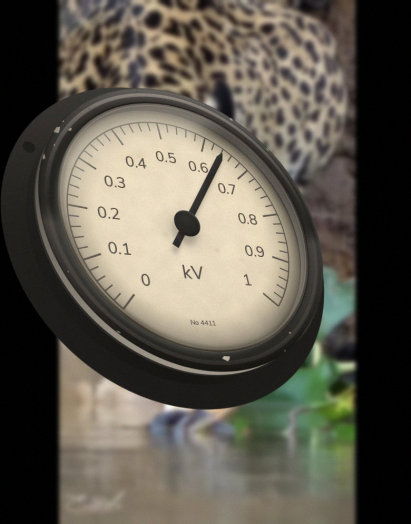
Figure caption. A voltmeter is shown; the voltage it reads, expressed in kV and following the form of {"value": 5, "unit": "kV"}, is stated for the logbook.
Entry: {"value": 0.64, "unit": "kV"}
